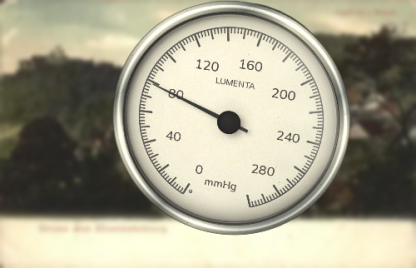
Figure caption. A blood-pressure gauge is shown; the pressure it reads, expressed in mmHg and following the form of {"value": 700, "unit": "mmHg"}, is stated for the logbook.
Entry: {"value": 80, "unit": "mmHg"}
